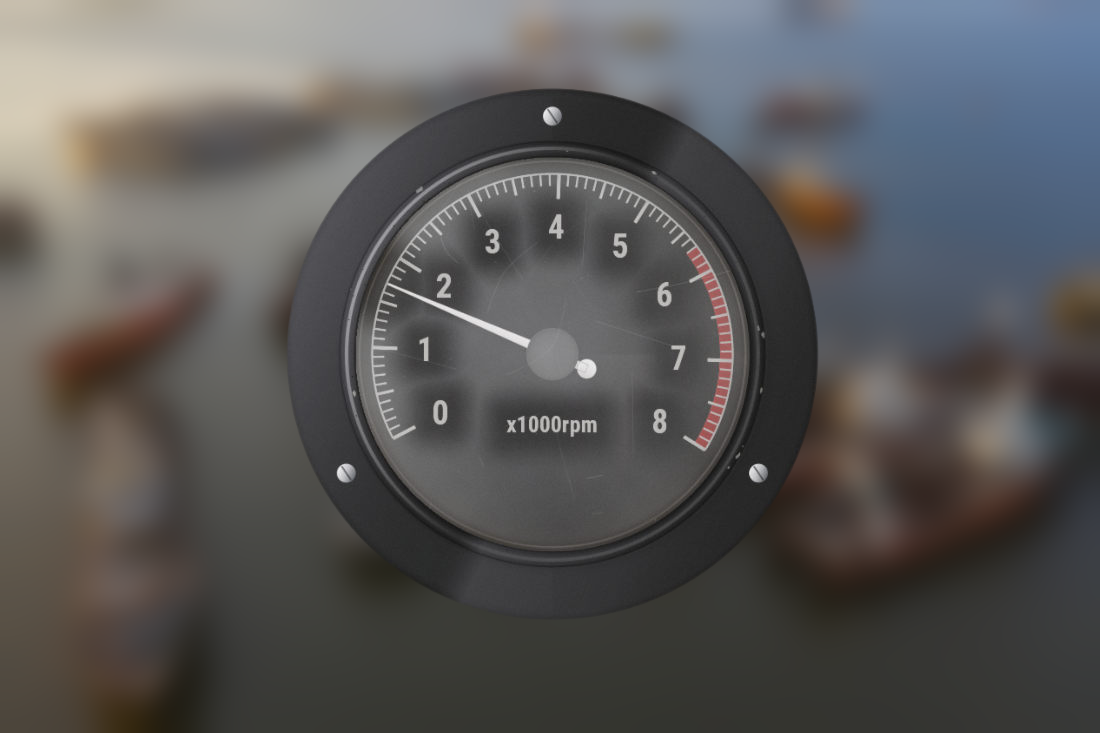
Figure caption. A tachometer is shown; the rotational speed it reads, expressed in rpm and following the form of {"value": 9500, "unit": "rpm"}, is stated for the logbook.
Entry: {"value": 1700, "unit": "rpm"}
